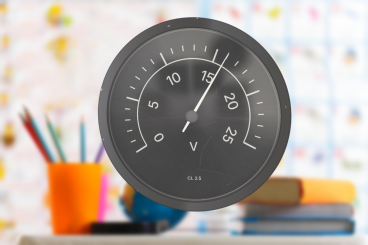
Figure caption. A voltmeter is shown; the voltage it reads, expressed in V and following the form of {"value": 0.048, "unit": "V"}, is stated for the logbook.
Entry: {"value": 16, "unit": "V"}
